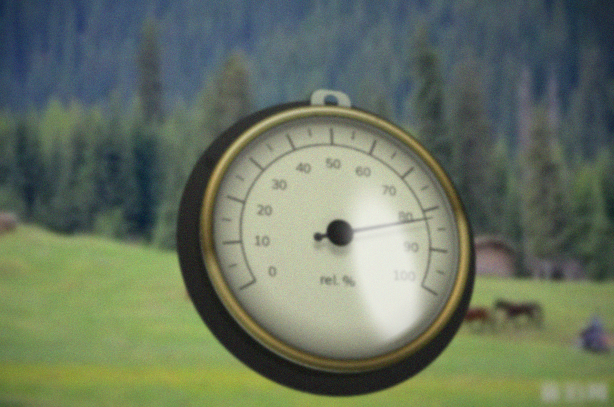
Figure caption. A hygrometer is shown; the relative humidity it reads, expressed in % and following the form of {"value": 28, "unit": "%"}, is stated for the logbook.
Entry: {"value": 82.5, "unit": "%"}
